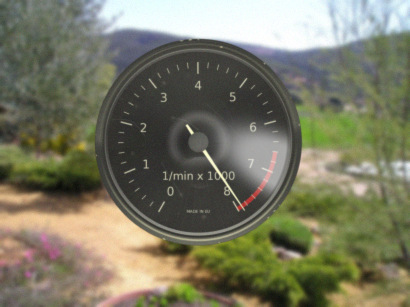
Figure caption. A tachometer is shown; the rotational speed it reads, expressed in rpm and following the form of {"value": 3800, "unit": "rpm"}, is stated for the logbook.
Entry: {"value": 7900, "unit": "rpm"}
